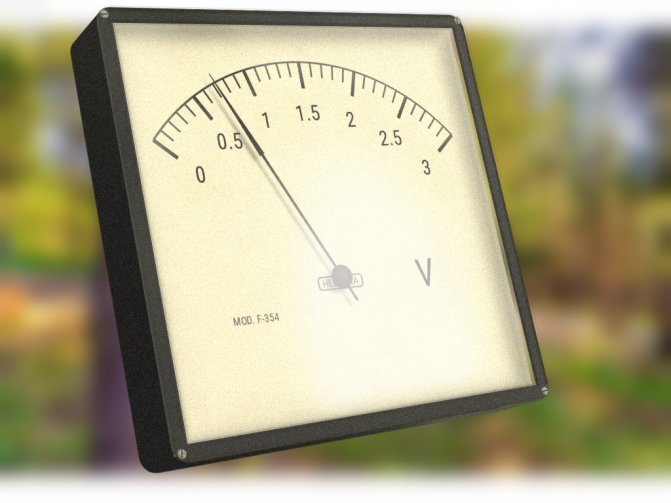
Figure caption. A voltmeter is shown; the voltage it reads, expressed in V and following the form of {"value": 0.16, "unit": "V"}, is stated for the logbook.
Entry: {"value": 0.7, "unit": "V"}
